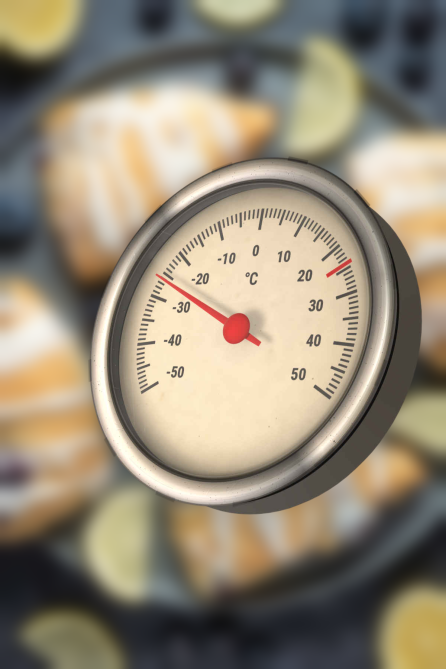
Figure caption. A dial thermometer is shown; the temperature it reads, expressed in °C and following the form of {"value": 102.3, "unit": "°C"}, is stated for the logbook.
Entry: {"value": -26, "unit": "°C"}
